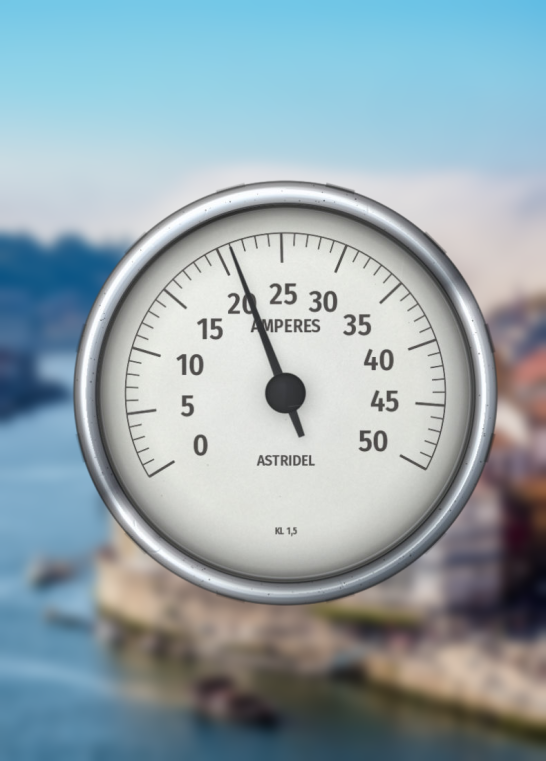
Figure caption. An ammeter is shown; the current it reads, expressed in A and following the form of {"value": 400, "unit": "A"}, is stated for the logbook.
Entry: {"value": 21, "unit": "A"}
